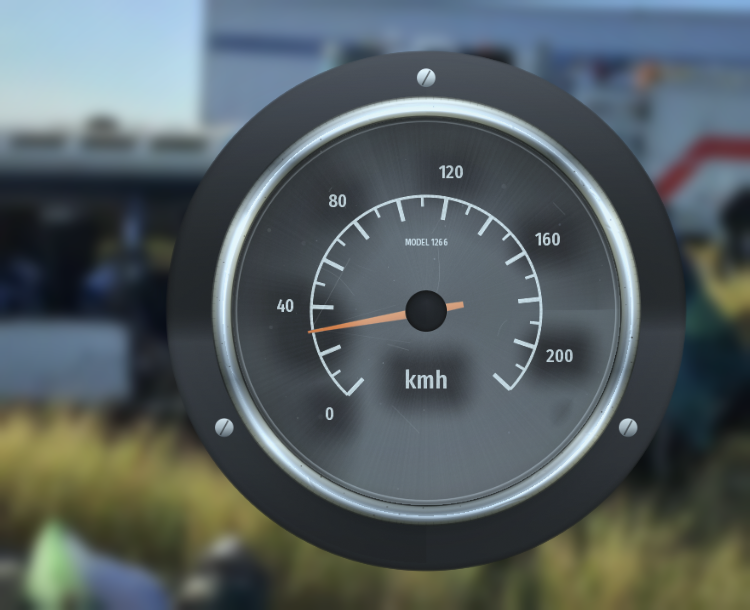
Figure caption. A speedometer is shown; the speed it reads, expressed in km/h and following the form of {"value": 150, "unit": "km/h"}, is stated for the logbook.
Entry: {"value": 30, "unit": "km/h"}
